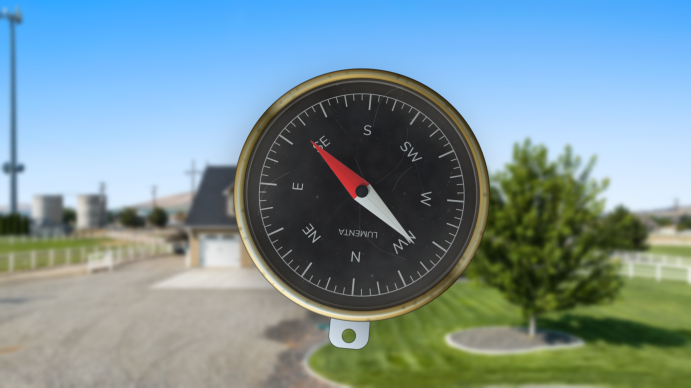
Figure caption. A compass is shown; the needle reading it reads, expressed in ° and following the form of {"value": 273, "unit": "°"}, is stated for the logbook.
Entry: {"value": 130, "unit": "°"}
